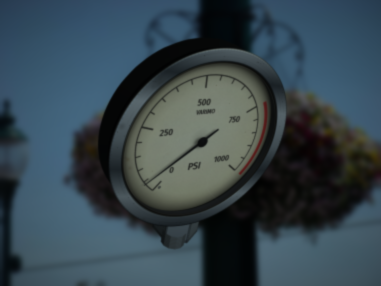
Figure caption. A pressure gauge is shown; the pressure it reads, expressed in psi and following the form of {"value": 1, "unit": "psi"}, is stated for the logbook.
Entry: {"value": 50, "unit": "psi"}
